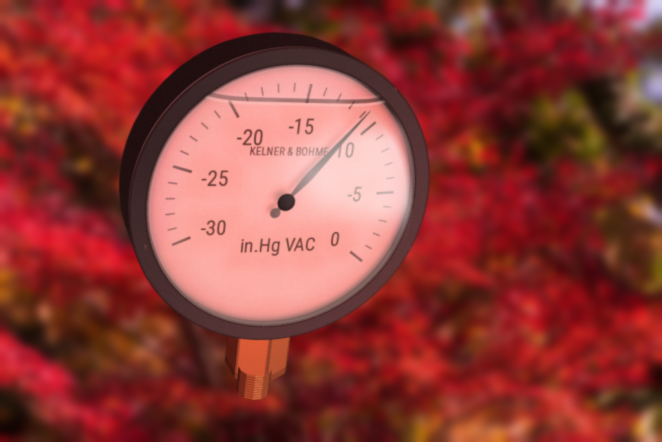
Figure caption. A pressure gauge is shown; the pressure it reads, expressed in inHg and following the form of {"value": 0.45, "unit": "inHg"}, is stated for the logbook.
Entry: {"value": -11, "unit": "inHg"}
